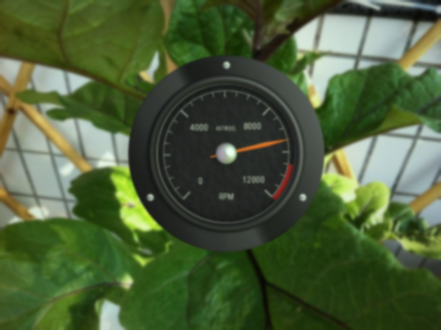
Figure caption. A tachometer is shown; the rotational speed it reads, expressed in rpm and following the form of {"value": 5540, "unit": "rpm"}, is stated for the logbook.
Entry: {"value": 9500, "unit": "rpm"}
